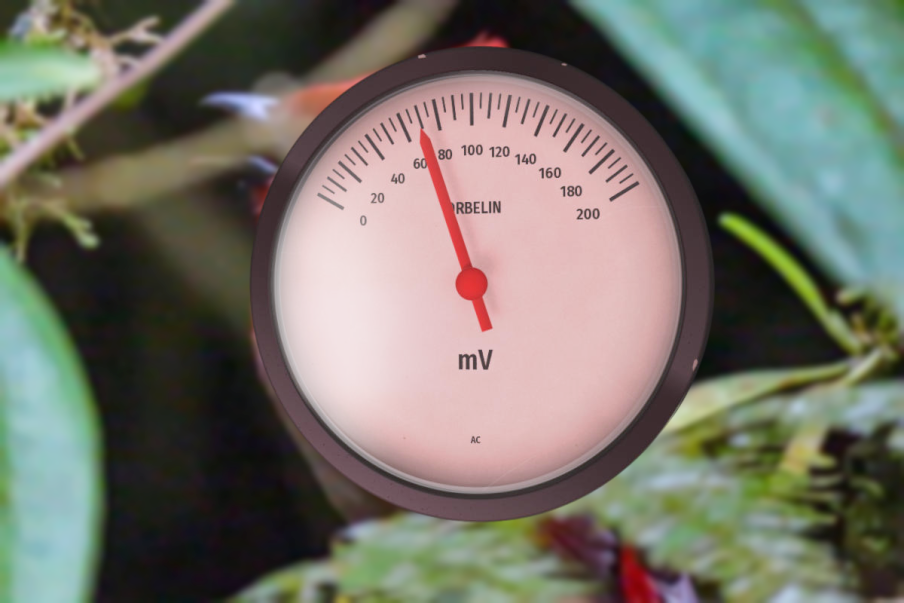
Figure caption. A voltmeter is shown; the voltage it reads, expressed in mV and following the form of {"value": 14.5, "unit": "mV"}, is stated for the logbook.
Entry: {"value": 70, "unit": "mV"}
